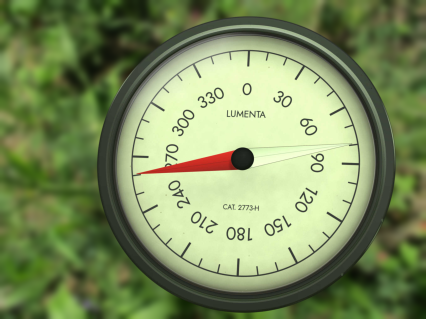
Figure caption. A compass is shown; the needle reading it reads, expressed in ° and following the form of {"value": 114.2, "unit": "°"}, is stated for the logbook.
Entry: {"value": 260, "unit": "°"}
